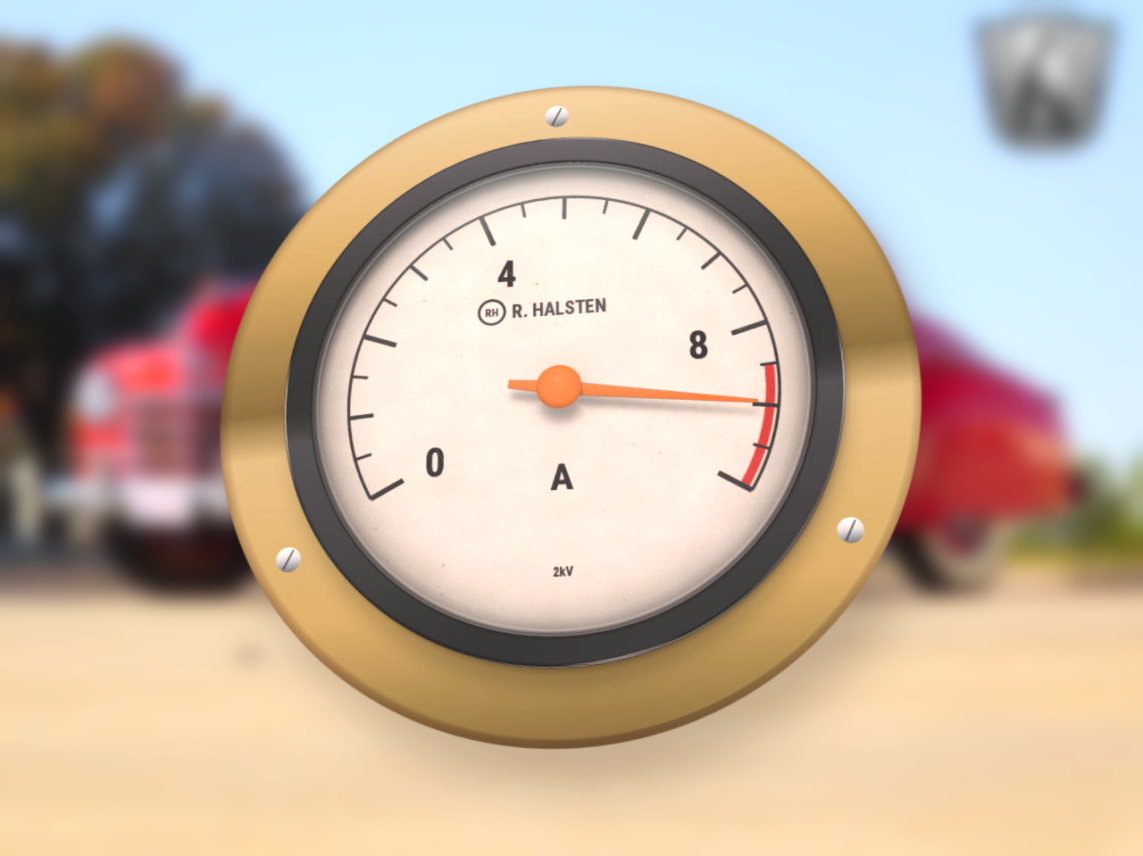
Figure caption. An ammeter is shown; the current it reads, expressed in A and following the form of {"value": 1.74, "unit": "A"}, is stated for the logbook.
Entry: {"value": 9, "unit": "A"}
